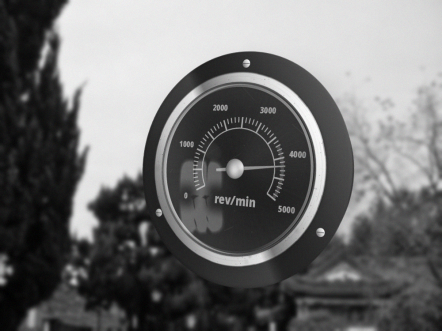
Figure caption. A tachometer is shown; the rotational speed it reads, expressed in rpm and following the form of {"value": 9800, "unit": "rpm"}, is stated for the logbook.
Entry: {"value": 4200, "unit": "rpm"}
